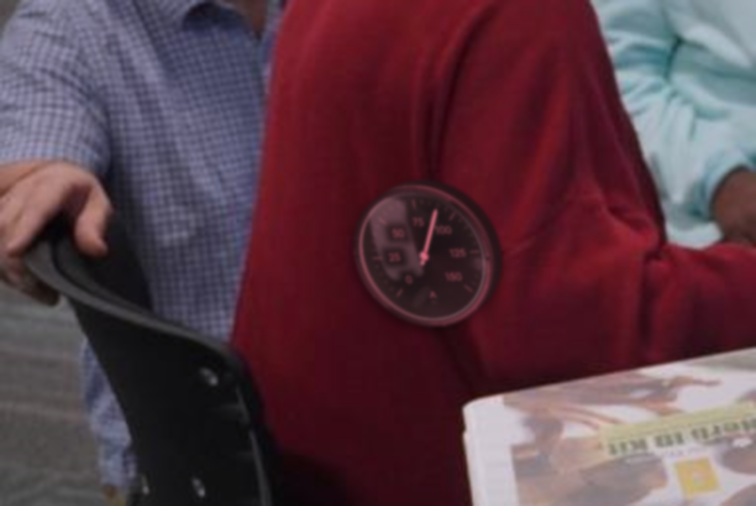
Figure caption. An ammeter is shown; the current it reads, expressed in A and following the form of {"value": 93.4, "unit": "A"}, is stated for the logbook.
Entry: {"value": 90, "unit": "A"}
